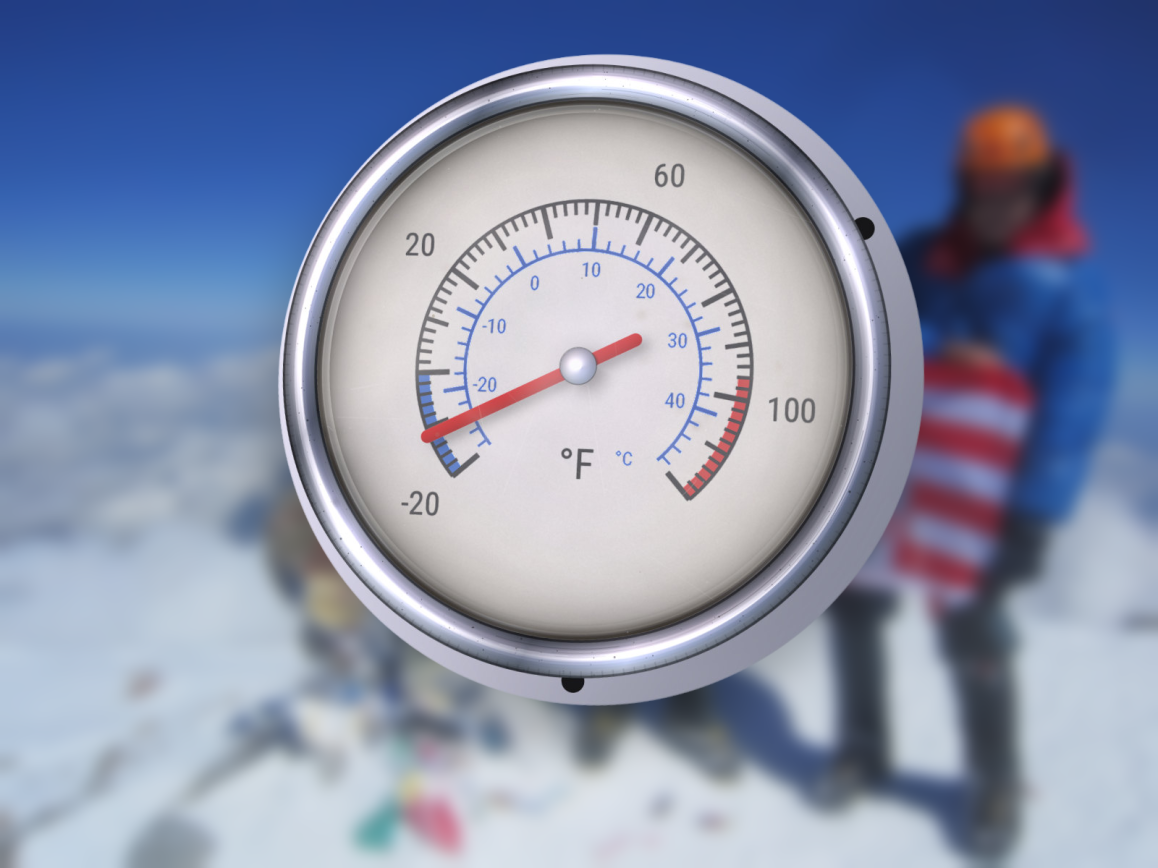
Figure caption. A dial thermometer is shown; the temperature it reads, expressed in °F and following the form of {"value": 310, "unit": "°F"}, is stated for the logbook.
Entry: {"value": -12, "unit": "°F"}
